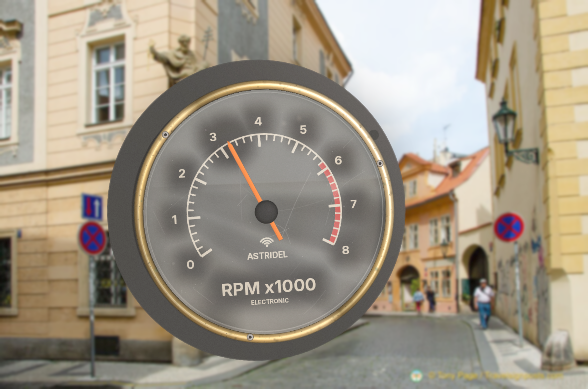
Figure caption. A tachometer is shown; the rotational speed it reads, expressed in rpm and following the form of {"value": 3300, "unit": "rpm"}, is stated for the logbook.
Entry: {"value": 3200, "unit": "rpm"}
